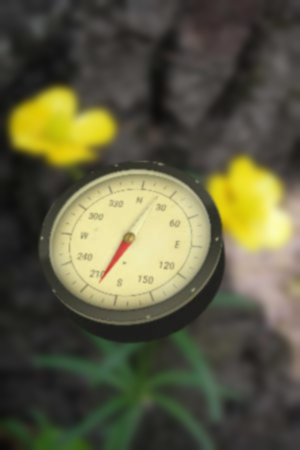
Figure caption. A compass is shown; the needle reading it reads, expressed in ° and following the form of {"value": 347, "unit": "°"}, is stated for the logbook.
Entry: {"value": 200, "unit": "°"}
